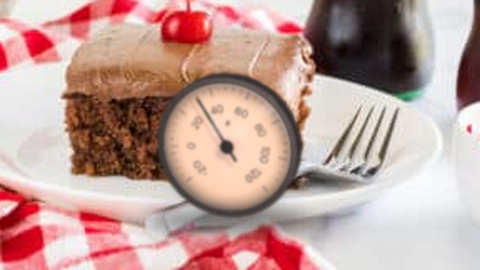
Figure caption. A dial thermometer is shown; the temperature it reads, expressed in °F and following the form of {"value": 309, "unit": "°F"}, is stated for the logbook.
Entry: {"value": 32, "unit": "°F"}
